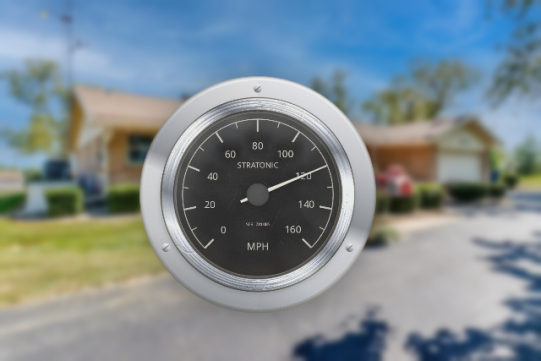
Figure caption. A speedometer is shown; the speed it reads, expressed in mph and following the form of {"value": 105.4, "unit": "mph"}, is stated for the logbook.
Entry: {"value": 120, "unit": "mph"}
